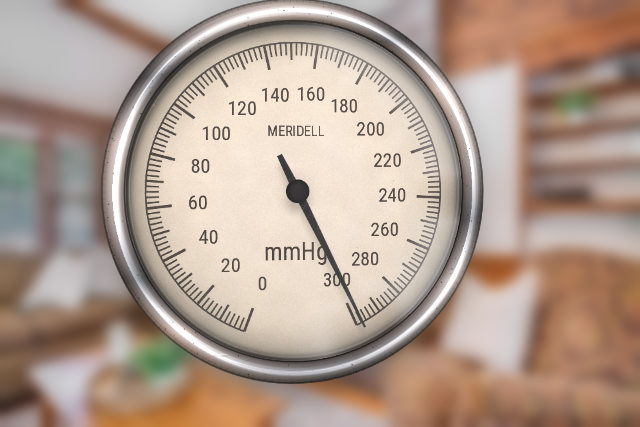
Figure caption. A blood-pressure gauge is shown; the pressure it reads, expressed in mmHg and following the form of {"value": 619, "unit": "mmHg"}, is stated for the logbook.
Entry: {"value": 298, "unit": "mmHg"}
